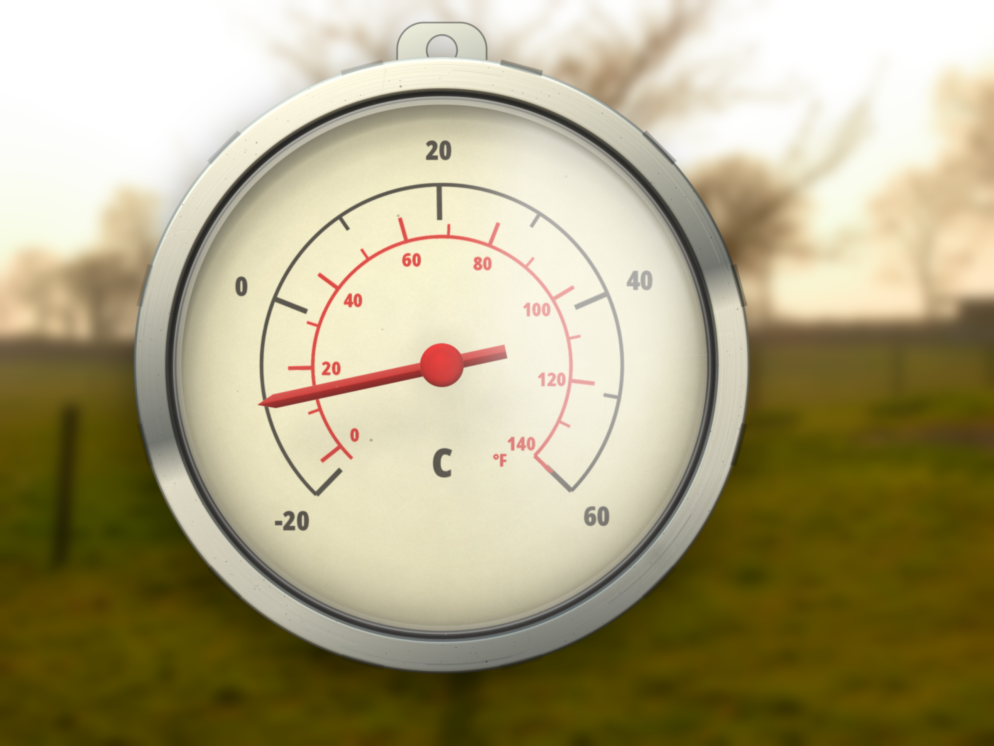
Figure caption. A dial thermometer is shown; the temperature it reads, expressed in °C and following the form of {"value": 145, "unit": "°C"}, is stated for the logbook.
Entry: {"value": -10, "unit": "°C"}
